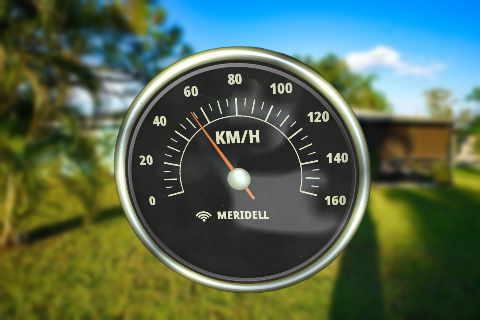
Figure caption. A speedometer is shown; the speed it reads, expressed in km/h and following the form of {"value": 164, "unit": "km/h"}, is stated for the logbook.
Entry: {"value": 55, "unit": "km/h"}
